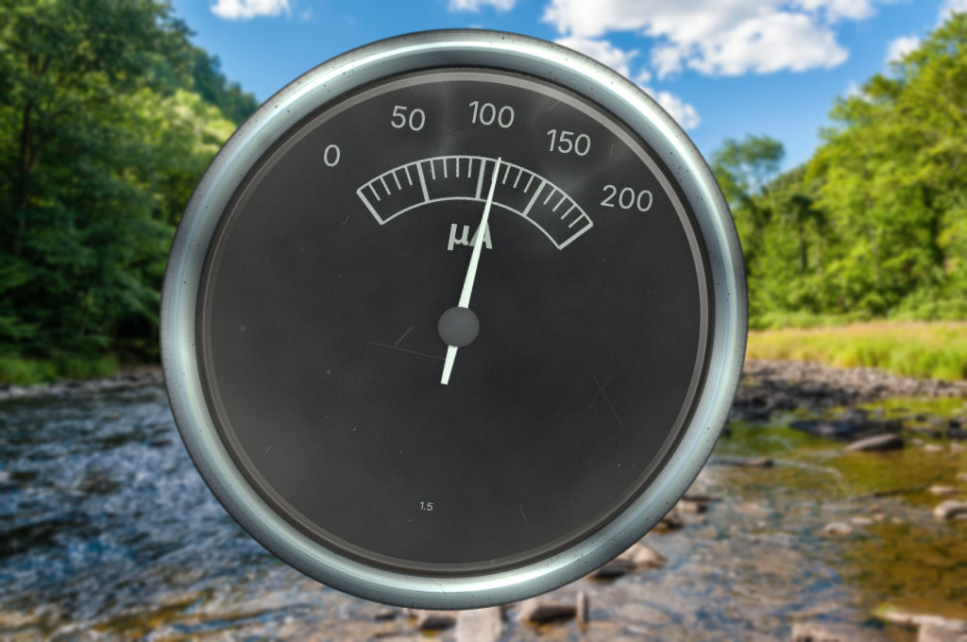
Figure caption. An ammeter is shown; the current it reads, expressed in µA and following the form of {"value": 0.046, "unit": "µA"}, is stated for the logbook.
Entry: {"value": 110, "unit": "µA"}
